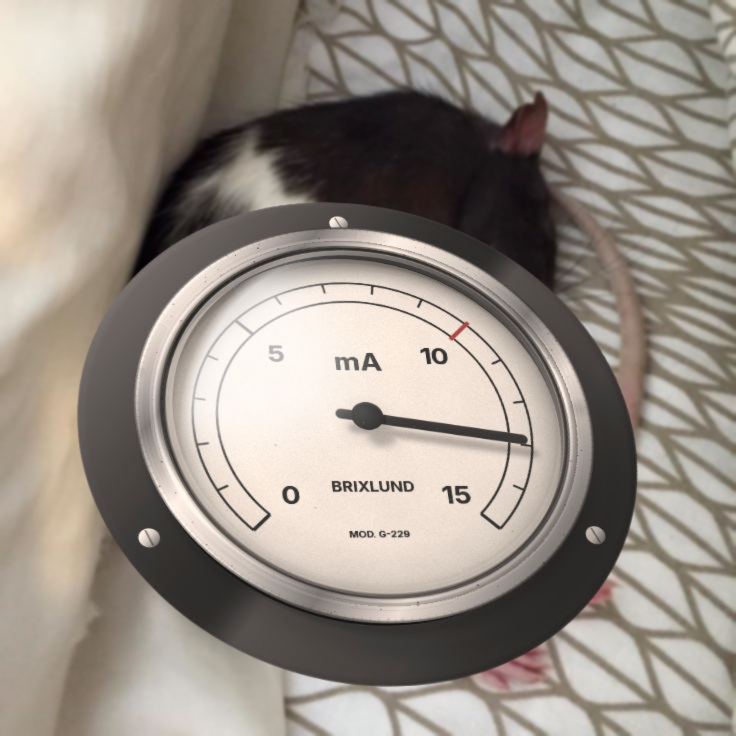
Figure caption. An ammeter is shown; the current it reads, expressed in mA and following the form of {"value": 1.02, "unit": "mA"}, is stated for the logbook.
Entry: {"value": 13, "unit": "mA"}
